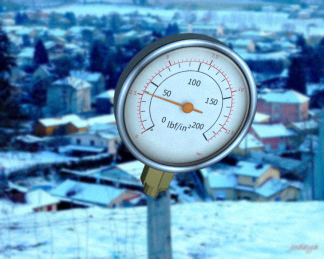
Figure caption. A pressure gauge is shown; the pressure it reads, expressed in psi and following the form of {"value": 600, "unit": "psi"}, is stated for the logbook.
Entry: {"value": 40, "unit": "psi"}
